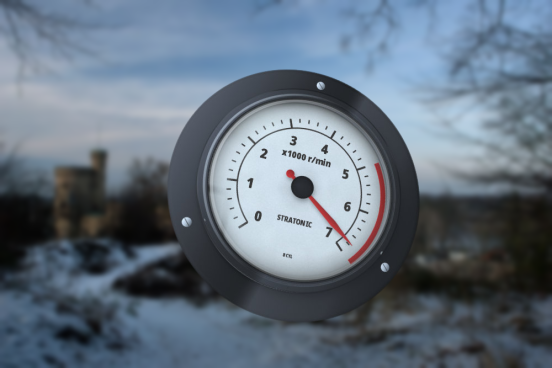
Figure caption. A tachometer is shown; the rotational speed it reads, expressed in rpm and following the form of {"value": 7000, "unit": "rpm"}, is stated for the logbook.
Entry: {"value": 6800, "unit": "rpm"}
